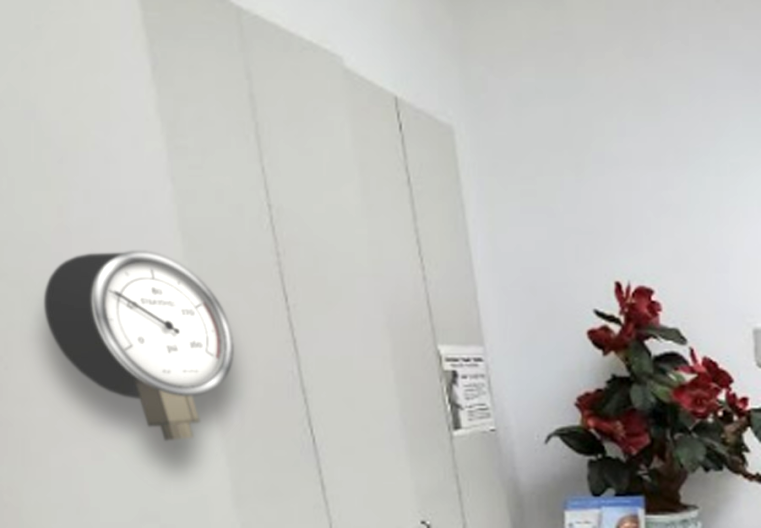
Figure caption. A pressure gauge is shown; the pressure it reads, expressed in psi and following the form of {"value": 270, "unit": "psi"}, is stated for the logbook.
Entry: {"value": 40, "unit": "psi"}
